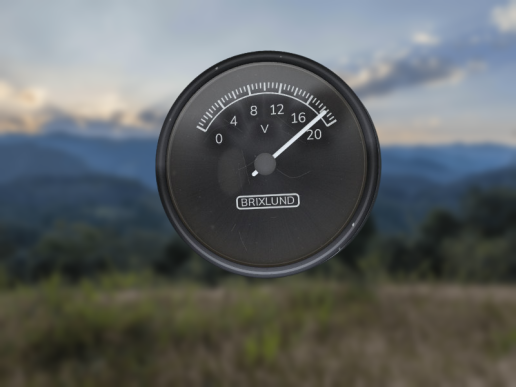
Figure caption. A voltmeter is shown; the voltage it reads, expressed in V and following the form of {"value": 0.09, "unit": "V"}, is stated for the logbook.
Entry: {"value": 18.5, "unit": "V"}
